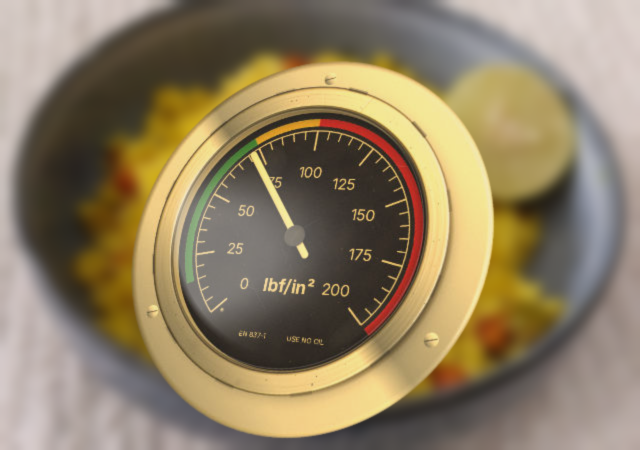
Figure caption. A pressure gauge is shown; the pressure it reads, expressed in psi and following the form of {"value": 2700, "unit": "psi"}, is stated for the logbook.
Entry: {"value": 72.5, "unit": "psi"}
